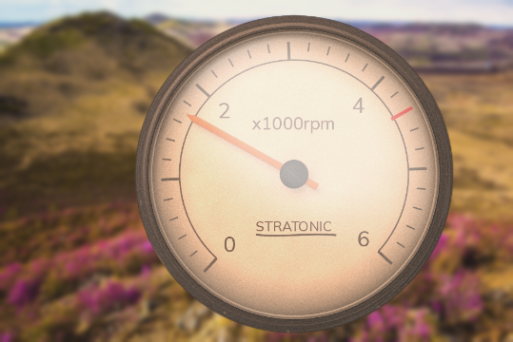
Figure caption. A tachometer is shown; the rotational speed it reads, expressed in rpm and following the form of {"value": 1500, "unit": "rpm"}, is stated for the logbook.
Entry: {"value": 1700, "unit": "rpm"}
